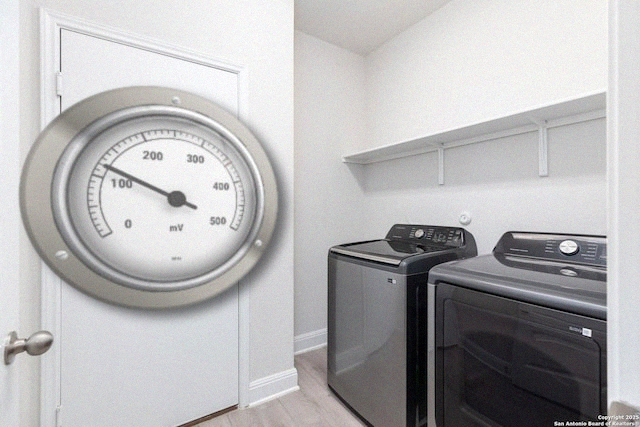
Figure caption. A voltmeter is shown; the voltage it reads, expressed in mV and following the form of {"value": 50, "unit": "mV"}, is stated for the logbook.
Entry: {"value": 120, "unit": "mV"}
